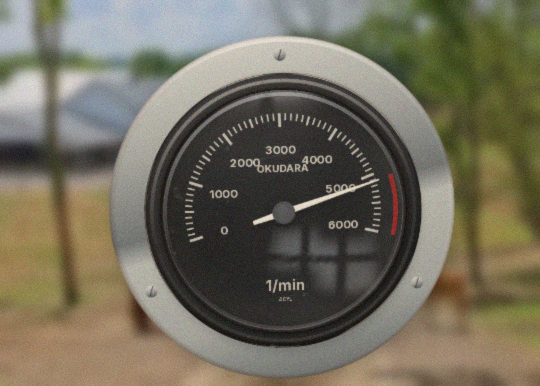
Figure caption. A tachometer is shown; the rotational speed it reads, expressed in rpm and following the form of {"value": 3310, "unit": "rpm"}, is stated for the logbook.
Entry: {"value": 5100, "unit": "rpm"}
